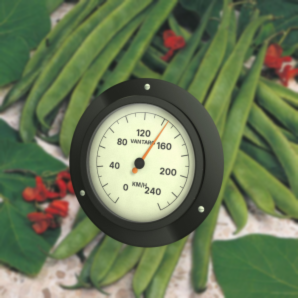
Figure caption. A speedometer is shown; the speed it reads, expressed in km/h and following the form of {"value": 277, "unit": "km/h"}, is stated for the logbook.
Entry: {"value": 145, "unit": "km/h"}
